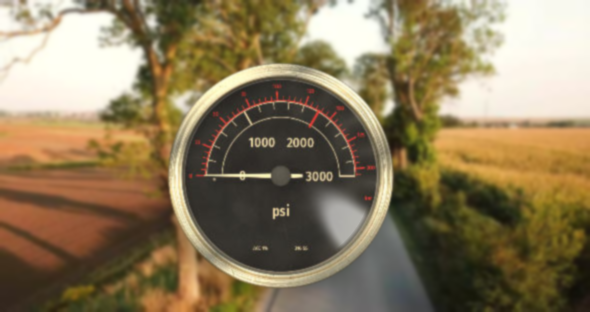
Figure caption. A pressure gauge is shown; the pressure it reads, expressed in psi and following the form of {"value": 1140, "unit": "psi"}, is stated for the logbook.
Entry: {"value": 0, "unit": "psi"}
